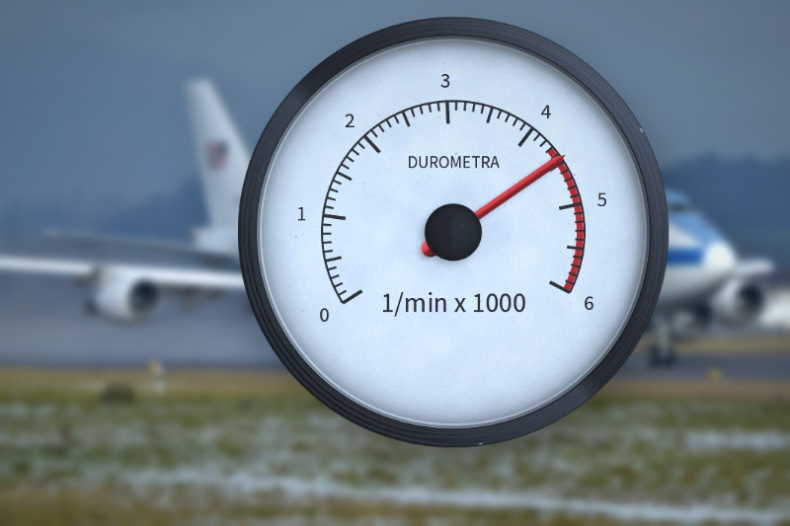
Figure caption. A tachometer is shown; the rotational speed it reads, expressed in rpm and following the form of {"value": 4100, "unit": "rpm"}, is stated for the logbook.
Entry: {"value": 4450, "unit": "rpm"}
